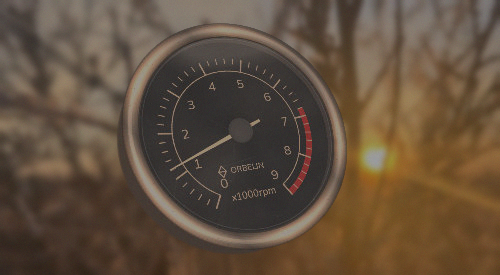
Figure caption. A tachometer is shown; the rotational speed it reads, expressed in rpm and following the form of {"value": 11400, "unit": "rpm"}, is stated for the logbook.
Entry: {"value": 1200, "unit": "rpm"}
